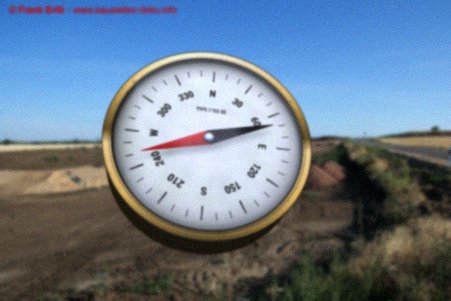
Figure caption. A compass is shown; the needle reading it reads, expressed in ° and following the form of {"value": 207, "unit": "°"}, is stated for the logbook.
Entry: {"value": 250, "unit": "°"}
